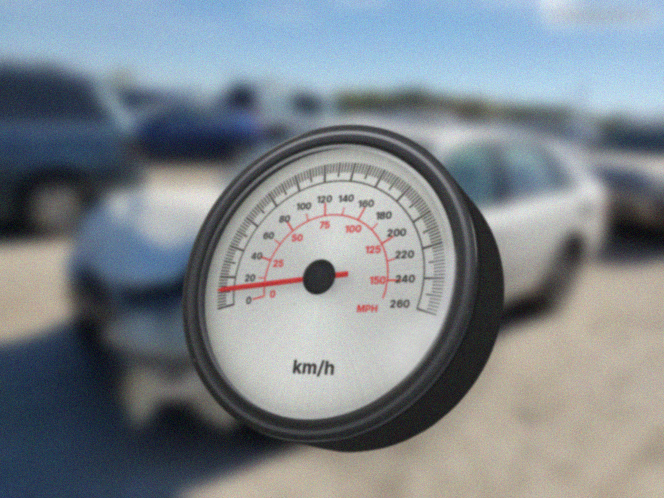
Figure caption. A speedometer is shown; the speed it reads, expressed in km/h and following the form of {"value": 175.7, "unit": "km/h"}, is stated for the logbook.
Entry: {"value": 10, "unit": "km/h"}
